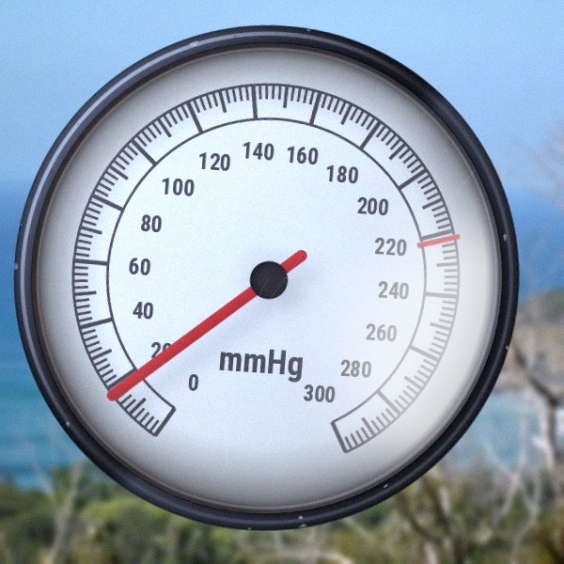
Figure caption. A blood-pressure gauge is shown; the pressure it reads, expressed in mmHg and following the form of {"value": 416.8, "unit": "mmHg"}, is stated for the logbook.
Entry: {"value": 18, "unit": "mmHg"}
